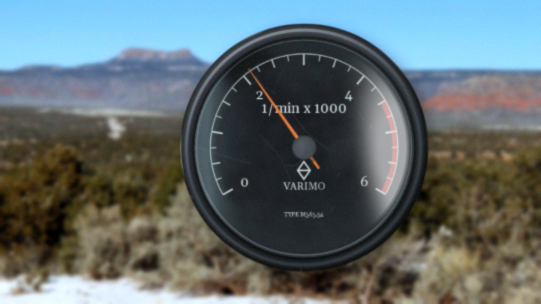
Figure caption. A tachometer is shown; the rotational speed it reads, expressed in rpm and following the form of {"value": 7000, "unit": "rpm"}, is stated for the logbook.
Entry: {"value": 2125, "unit": "rpm"}
